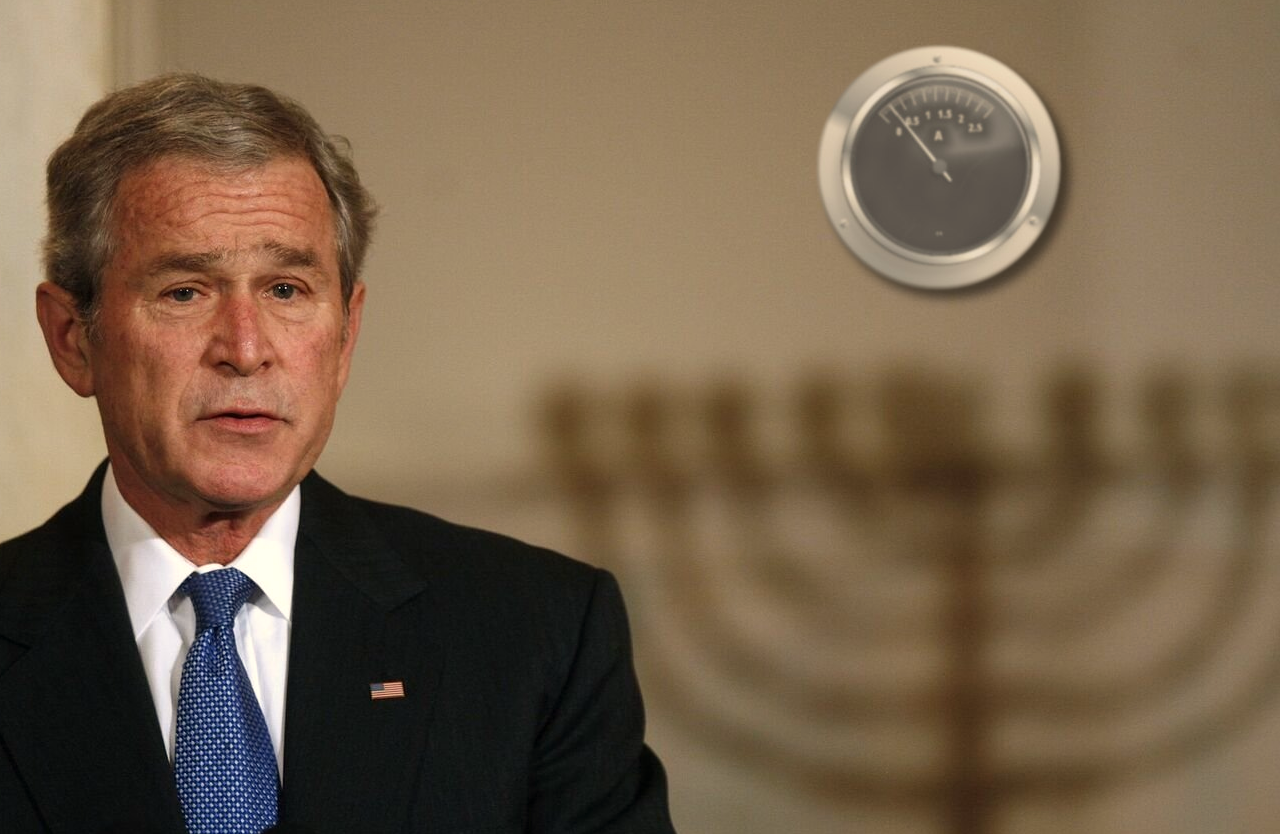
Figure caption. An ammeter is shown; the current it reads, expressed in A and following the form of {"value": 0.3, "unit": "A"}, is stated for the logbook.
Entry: {"value": 0.25, "unit": "A"}
